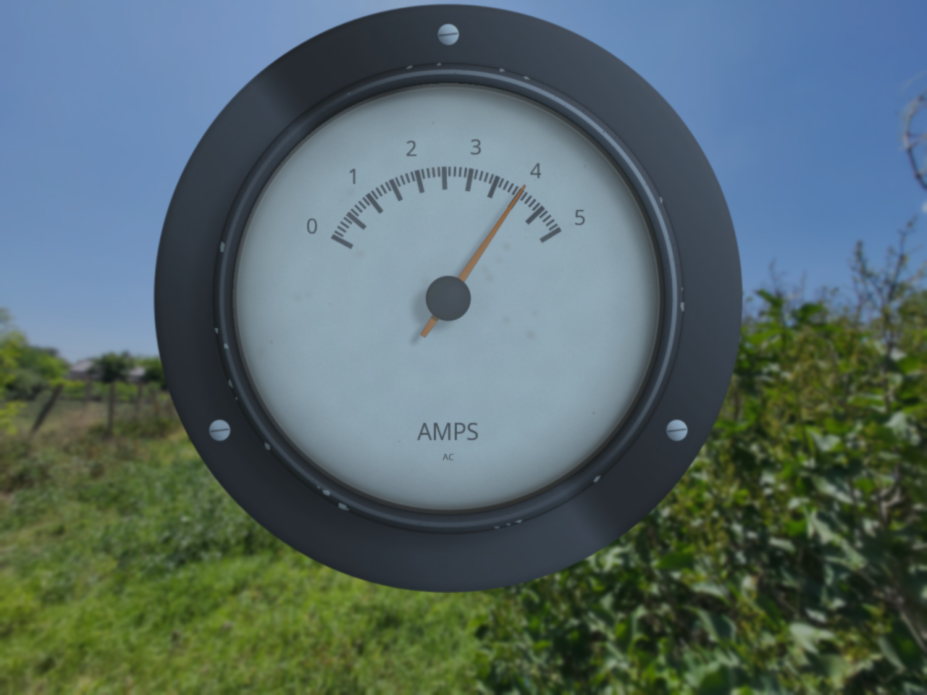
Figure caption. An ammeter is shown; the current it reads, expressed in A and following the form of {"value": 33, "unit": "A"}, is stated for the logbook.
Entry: {"value": 4, "unit": "A"}
